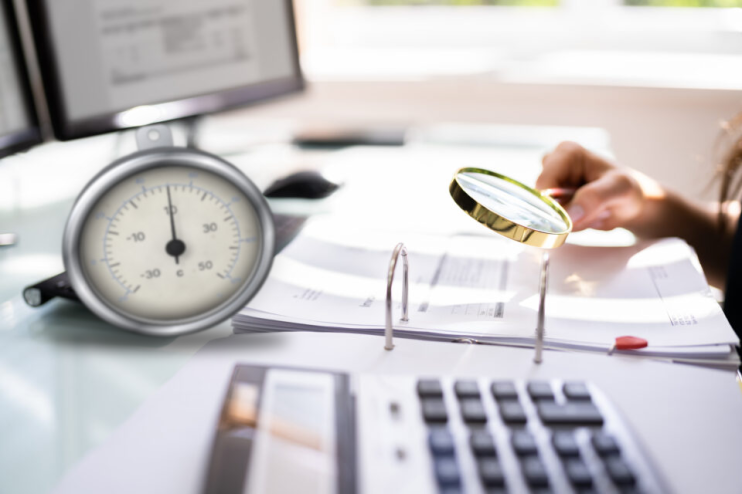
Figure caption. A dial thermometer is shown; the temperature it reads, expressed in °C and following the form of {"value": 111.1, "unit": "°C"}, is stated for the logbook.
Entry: {"value": 10, "unit": "°C"}
